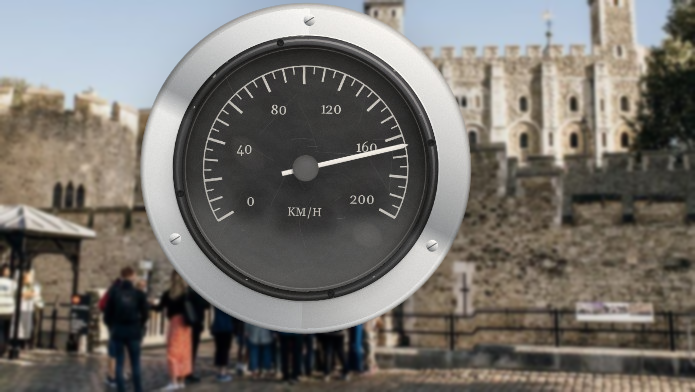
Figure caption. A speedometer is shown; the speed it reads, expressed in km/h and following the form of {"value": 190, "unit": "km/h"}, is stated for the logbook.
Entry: {"value": 165, "unit": "km/h"}
